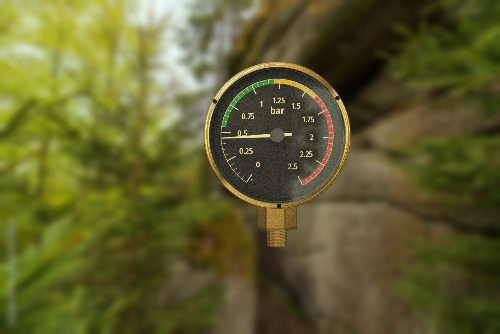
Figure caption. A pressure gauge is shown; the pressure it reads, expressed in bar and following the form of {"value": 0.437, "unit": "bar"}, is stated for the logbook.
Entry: {"value": 0.45, "unit": "bar"}
